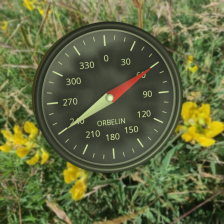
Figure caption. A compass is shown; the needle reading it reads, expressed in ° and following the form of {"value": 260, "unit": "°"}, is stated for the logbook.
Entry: {"value": 60, "unit": "°"}
